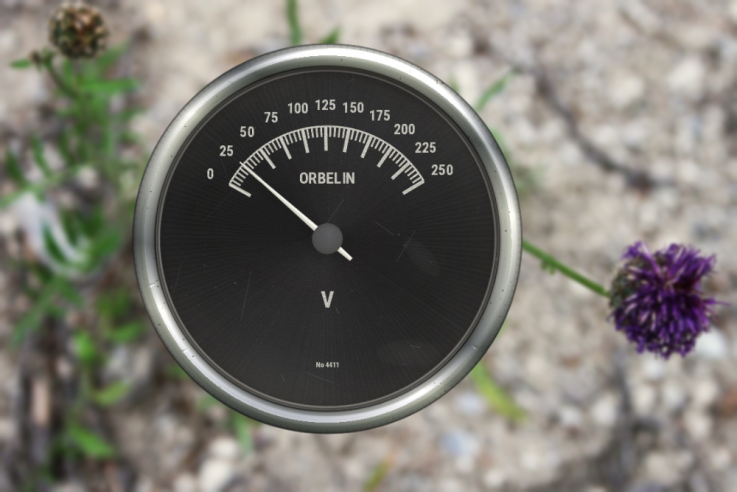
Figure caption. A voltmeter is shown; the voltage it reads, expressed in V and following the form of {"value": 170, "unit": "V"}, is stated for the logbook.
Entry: {"value": 25, "unit": "V"}
